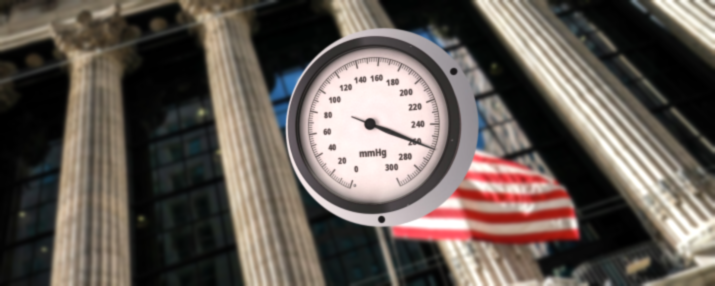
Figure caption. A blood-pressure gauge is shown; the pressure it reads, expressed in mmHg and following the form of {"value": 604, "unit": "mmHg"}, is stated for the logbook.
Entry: {"value": 260, "unit": "mmHg"}
